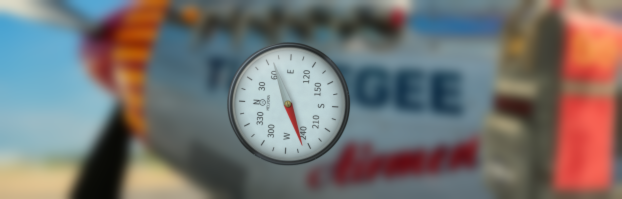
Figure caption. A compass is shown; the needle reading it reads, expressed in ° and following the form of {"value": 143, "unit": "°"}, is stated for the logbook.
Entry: {"value": 247.5, "unit": "°"}
